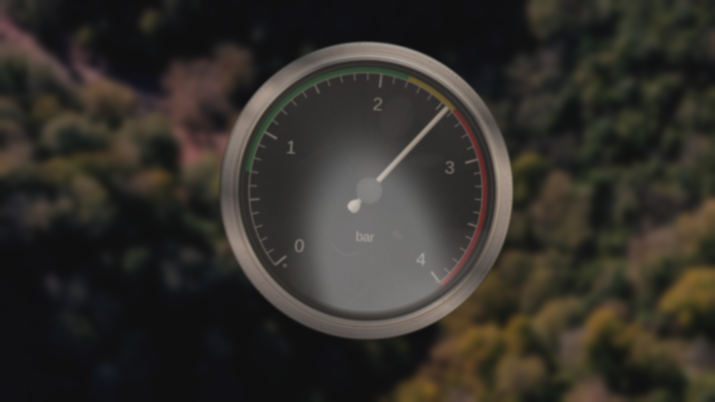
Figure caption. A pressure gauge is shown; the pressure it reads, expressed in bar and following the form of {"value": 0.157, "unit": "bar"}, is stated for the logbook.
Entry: {"value": 2.55, "unit": "bar"}
